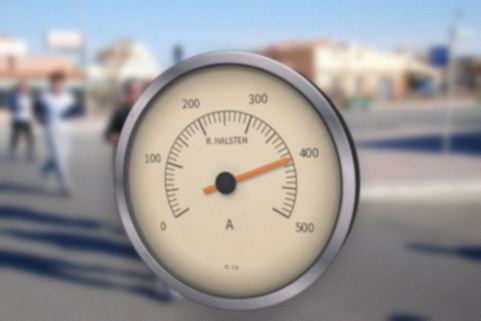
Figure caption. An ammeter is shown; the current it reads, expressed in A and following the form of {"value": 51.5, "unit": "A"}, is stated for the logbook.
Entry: {"value": 400, "unit": "A"}
